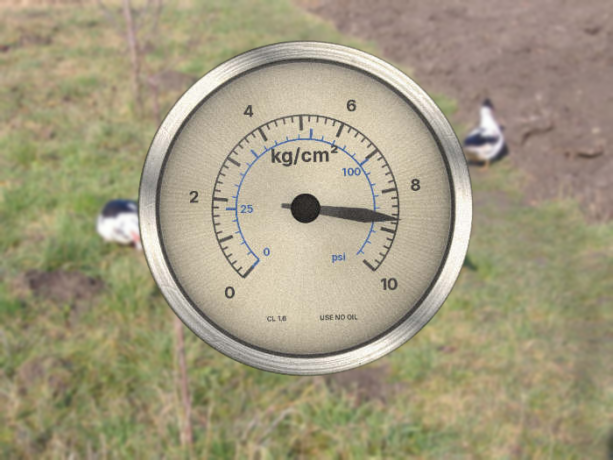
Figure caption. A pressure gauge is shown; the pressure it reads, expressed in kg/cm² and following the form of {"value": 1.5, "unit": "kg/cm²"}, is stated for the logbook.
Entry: {"value": 8.7, "unit": "kg/cm²"}
